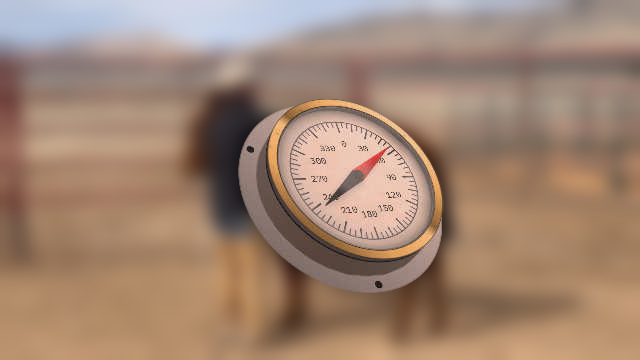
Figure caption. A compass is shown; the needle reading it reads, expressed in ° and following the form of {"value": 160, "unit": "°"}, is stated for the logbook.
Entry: {"value": 55, "unit": "°"}
